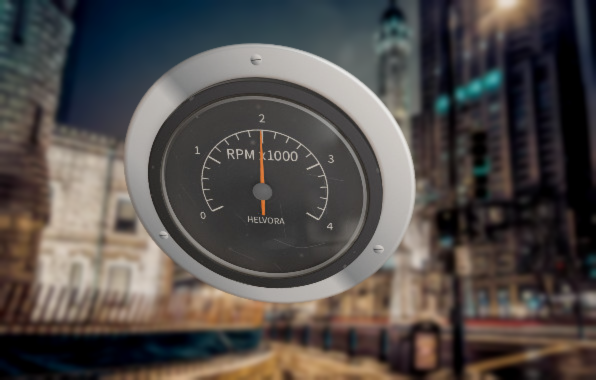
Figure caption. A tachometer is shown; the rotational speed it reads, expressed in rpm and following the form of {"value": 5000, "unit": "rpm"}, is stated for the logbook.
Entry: {"value": 2000, "unit": "rpm"}
